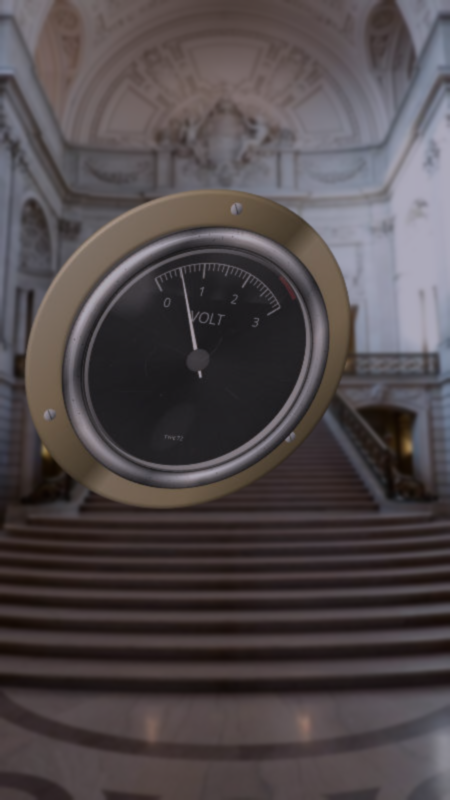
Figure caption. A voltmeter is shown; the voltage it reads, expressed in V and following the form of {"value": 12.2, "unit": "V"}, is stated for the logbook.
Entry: {"value": 0.5, "unit": "V"}
